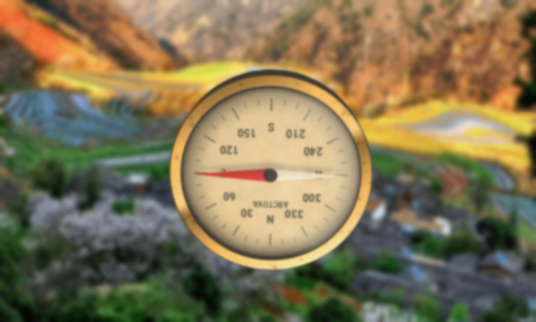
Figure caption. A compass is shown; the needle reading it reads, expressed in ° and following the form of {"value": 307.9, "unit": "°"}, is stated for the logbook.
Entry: {"value": 90, "unit": "°"}
